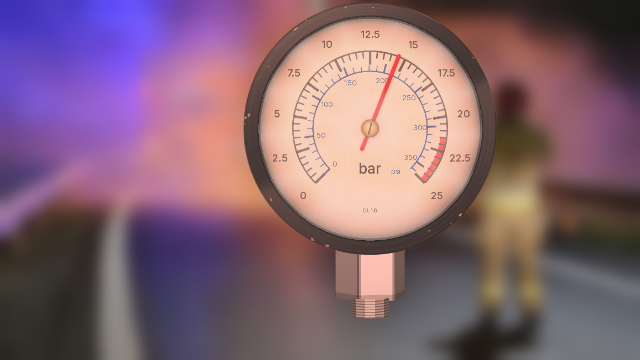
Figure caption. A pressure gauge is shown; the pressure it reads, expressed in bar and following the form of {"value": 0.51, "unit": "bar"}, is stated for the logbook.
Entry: {"value": 14.5, "unit": "bar"}
